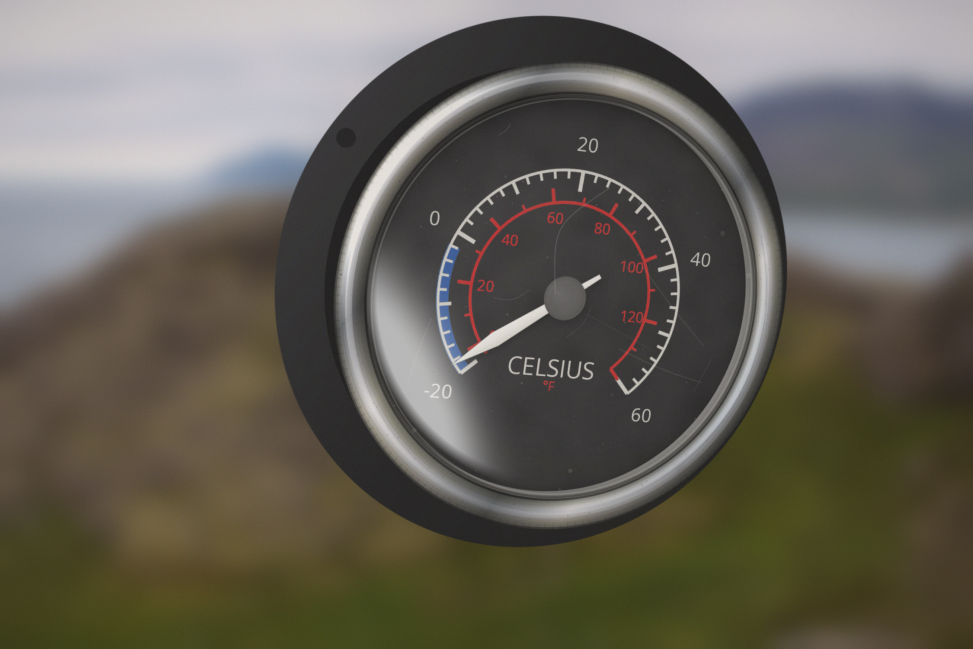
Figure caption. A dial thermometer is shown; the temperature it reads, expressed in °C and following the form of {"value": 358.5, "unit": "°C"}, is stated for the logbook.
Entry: {"value": -18, "unit": "°C"}
